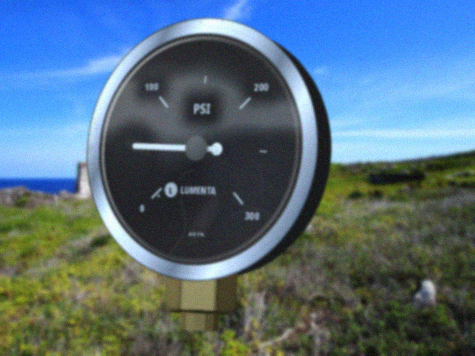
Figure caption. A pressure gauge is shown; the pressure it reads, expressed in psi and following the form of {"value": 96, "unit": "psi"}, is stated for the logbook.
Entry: {"value": 50, "unit": "psi"}
